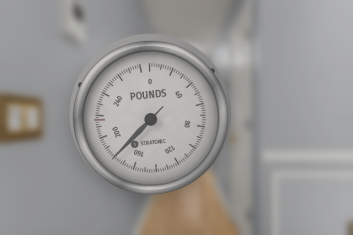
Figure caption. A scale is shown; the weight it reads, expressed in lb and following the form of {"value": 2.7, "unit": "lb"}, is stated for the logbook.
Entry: {"value": 180, "unit": "lb"}
